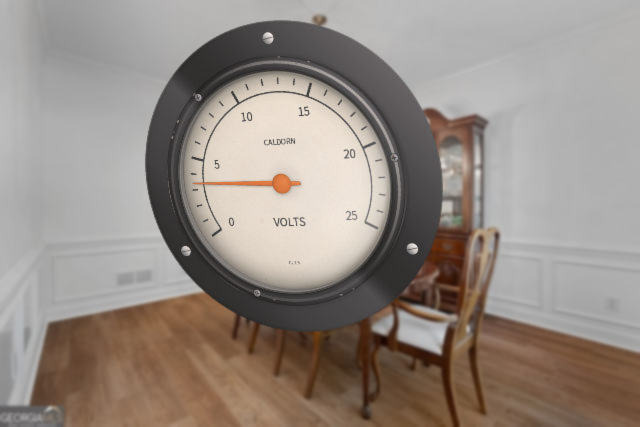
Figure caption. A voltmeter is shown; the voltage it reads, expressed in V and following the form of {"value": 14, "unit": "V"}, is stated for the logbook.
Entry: {"value": 3.5, "unit": "V"}
